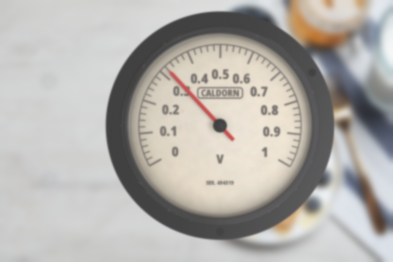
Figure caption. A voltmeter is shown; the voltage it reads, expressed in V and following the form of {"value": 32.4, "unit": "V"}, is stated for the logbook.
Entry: {"value": 0.32, "unit": "V"}
